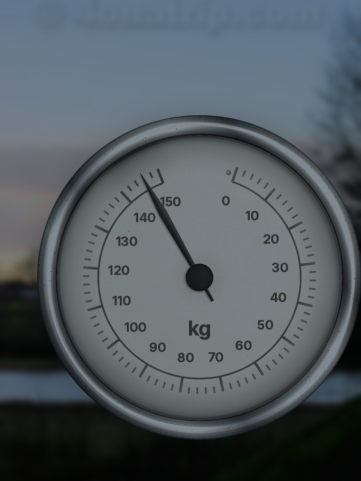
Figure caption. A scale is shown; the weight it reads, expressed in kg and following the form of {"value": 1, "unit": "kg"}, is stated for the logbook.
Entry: {"value": 146, "unit": "kg"}
